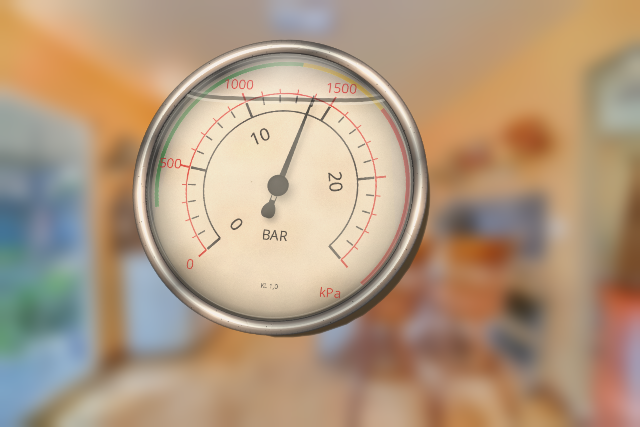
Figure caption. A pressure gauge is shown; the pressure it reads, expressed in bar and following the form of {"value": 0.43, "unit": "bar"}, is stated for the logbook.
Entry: {"value": 14, "unit": "bar"}
